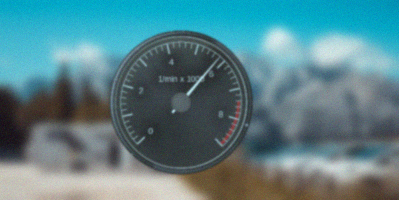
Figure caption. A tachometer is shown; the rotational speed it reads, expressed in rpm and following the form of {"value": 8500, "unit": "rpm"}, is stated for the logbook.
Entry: {"value": 5800, "unit": "rpm"}
